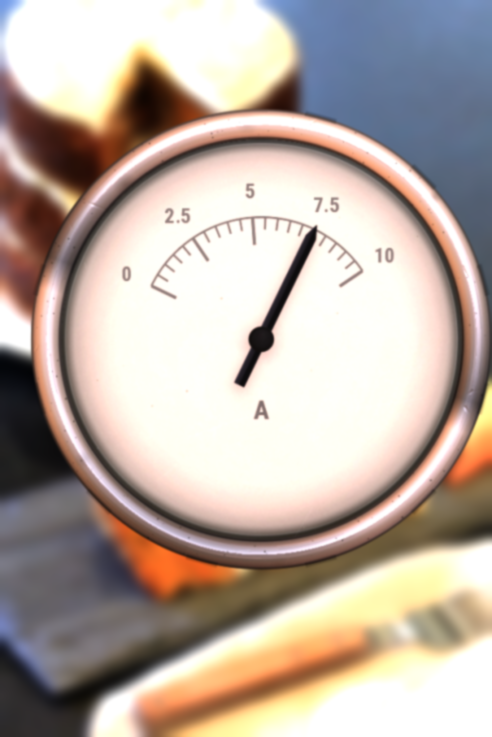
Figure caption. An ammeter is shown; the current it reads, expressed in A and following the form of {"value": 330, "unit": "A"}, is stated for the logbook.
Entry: {"value": 7.5, "unit": "A"}
